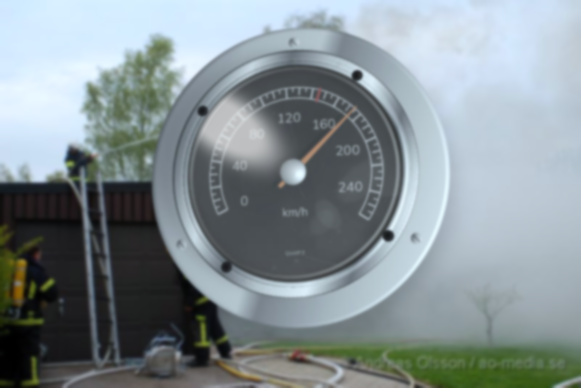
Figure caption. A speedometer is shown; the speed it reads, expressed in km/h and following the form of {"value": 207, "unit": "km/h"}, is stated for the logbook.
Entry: {"value": 175, "unit": "km/h"}
